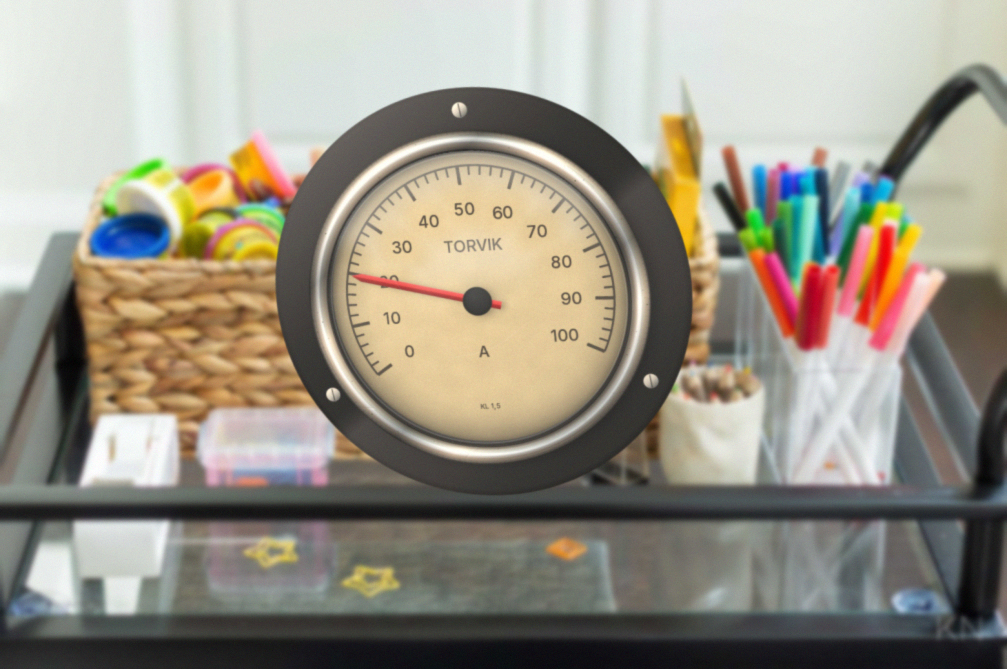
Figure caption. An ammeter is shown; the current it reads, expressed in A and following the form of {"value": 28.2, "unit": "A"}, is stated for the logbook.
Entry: {"value": 20, "unit": "A"}
